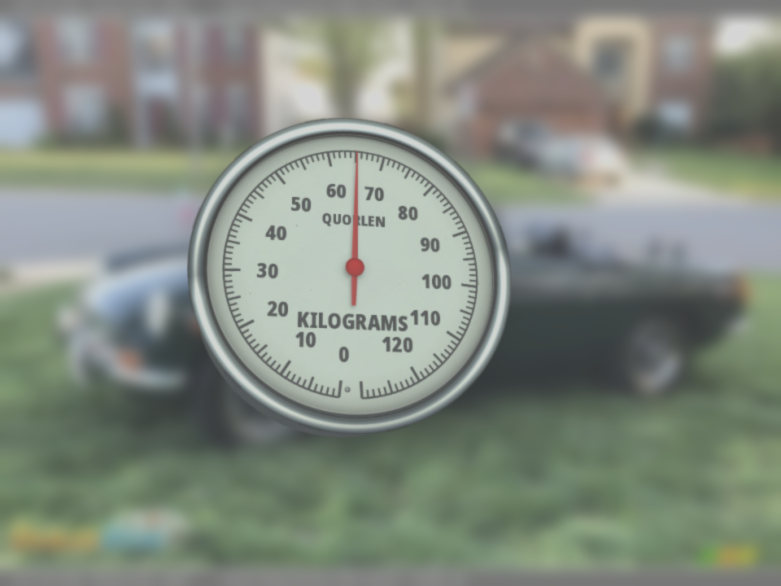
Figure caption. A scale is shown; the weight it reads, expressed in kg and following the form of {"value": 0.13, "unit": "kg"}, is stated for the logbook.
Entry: {"value": 65, "unit": "kg"}
